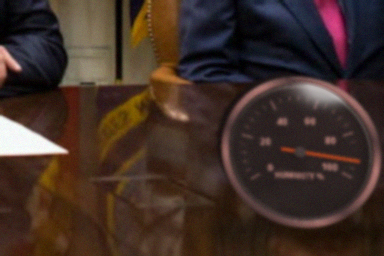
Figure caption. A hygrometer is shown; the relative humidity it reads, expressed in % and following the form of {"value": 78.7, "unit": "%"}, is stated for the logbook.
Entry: {"value": 92, "unit": "%"}
